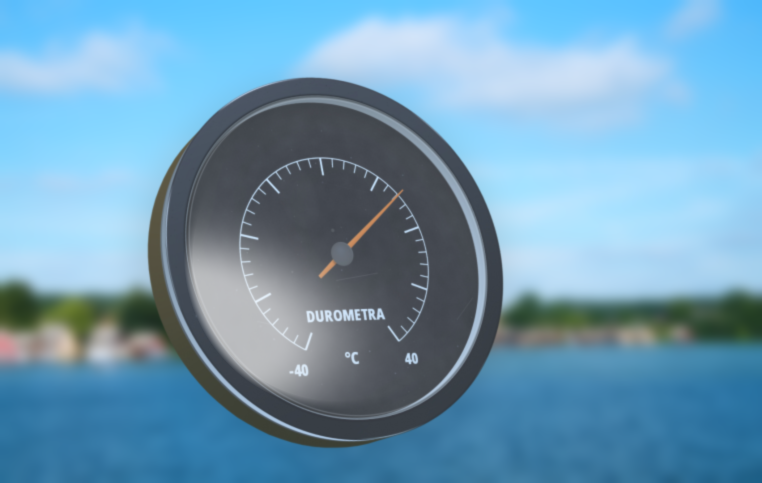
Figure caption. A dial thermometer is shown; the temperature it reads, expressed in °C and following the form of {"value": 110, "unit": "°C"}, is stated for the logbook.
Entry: {"value": 14, "unit": "°C"}
